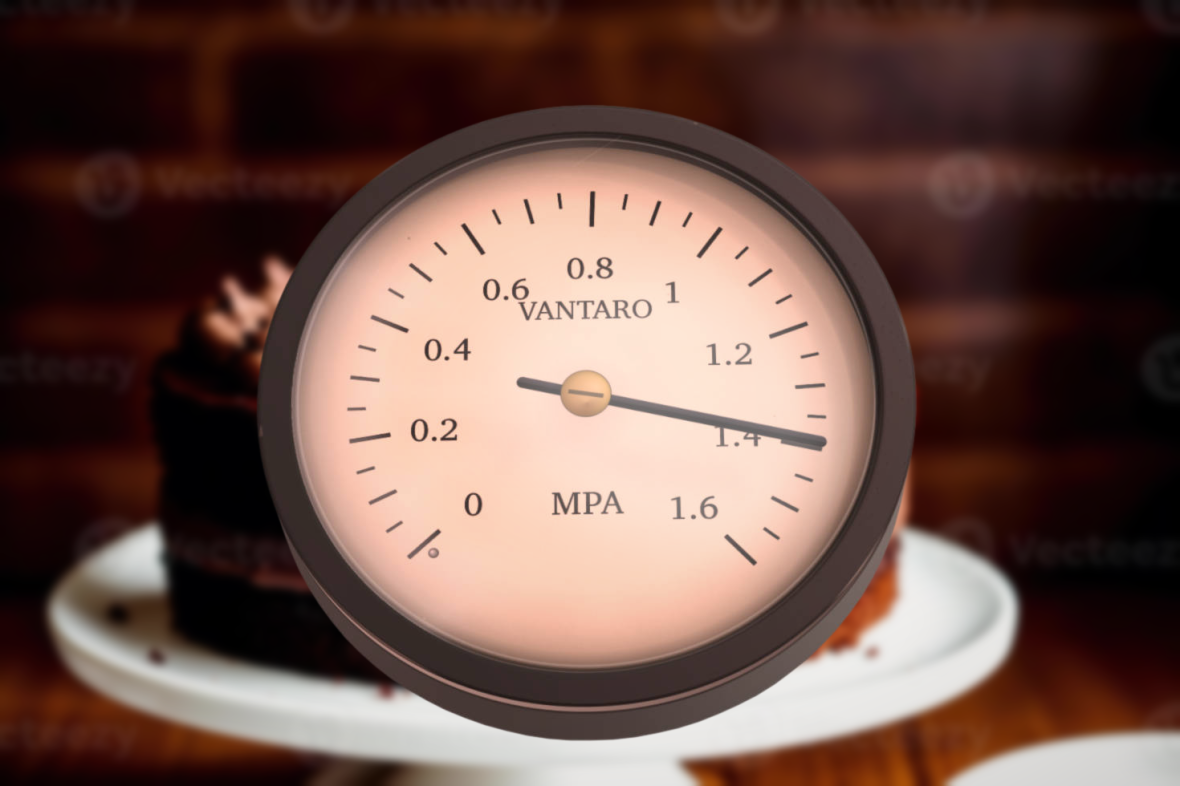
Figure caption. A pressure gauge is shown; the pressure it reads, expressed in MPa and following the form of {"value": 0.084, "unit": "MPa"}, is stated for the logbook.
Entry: {"value": 1.4, "unit": "MPa"}
